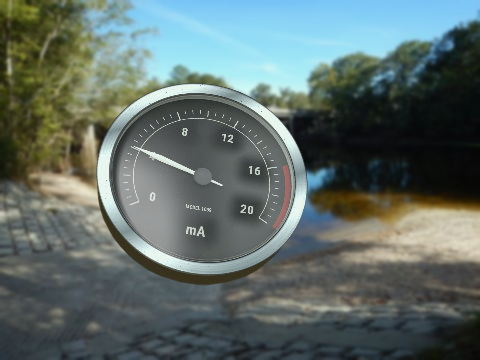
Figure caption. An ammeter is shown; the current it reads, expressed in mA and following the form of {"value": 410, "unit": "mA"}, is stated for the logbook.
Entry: {"value": 4, "unit": "mA"}
